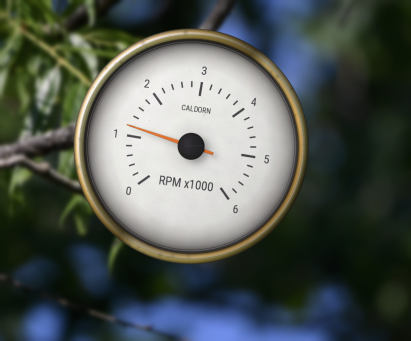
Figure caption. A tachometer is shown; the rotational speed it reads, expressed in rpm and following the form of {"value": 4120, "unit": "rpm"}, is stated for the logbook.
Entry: {"value": 1200, "unit": "rpm"}
